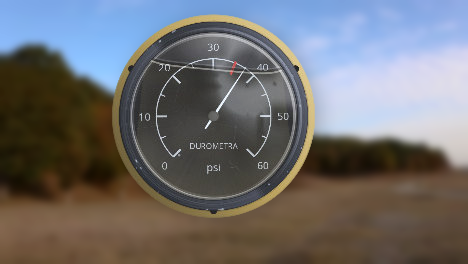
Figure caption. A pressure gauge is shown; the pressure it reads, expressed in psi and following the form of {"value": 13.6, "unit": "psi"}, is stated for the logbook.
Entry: {"value": 37.5, "unit": "psi"}
